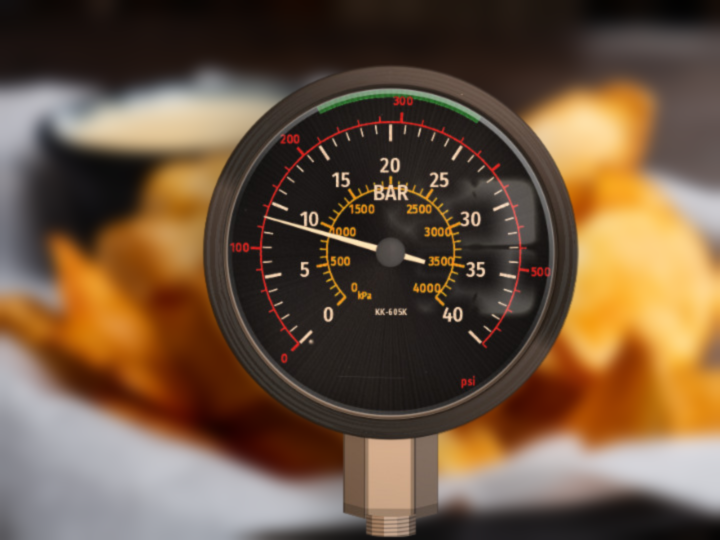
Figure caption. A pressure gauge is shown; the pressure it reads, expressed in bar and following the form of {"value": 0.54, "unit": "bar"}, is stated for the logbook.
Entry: {"value": 9, "unit": "bar"}
